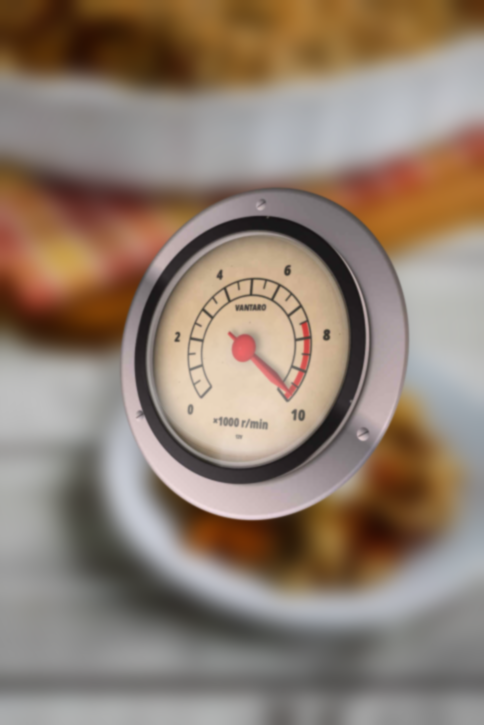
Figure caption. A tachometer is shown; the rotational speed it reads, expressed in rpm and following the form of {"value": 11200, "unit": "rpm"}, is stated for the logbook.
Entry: {"value": 9750, "unit": "rpm"}
